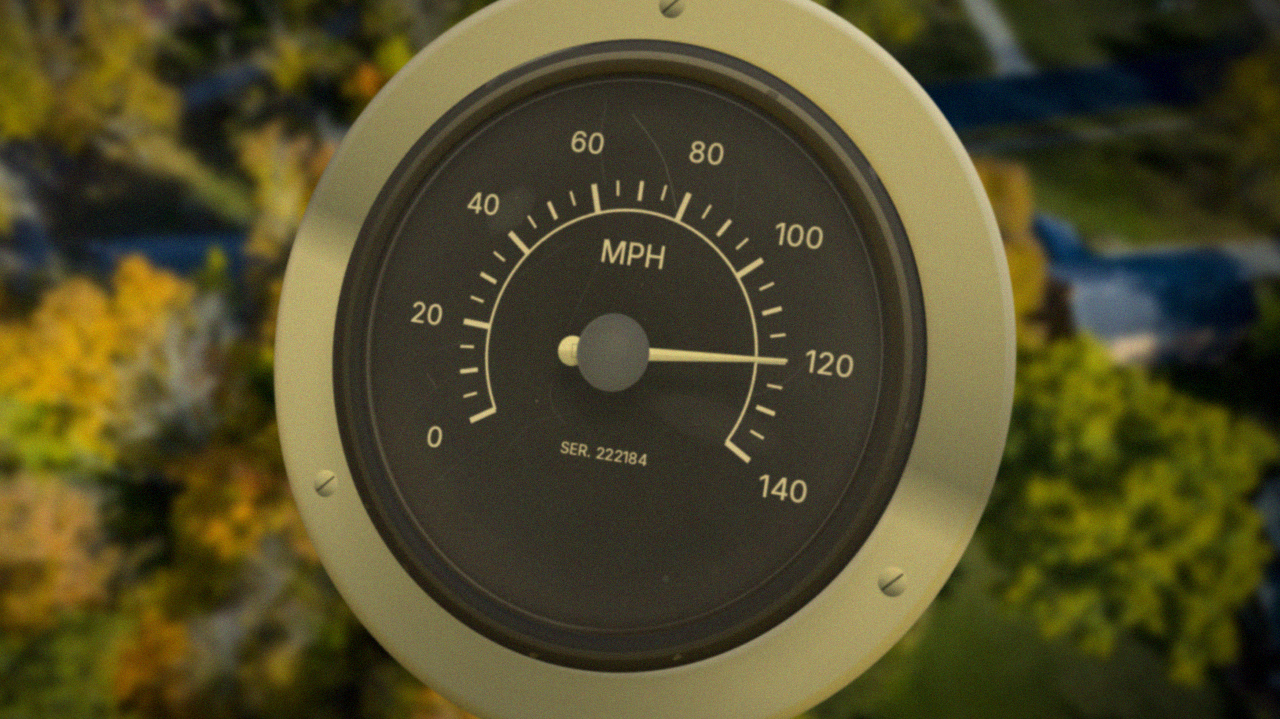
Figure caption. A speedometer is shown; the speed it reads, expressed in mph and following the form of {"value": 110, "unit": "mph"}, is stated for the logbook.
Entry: {"value": 120, "unit": "mph"}
